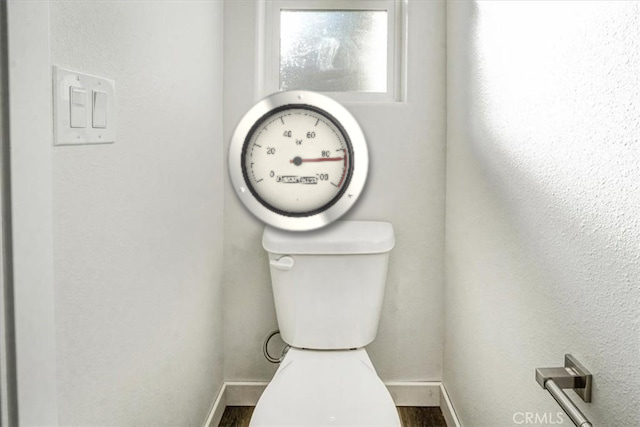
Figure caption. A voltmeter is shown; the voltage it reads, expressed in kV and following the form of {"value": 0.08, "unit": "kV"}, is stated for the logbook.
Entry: {"value": 85, "unit": "kV"}
